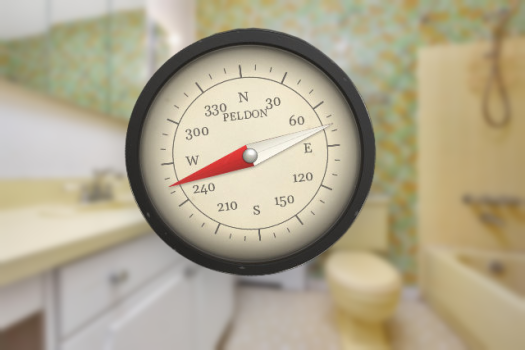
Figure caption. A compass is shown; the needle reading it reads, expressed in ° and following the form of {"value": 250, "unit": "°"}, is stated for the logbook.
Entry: {"value": 255, "unit": "°"}
